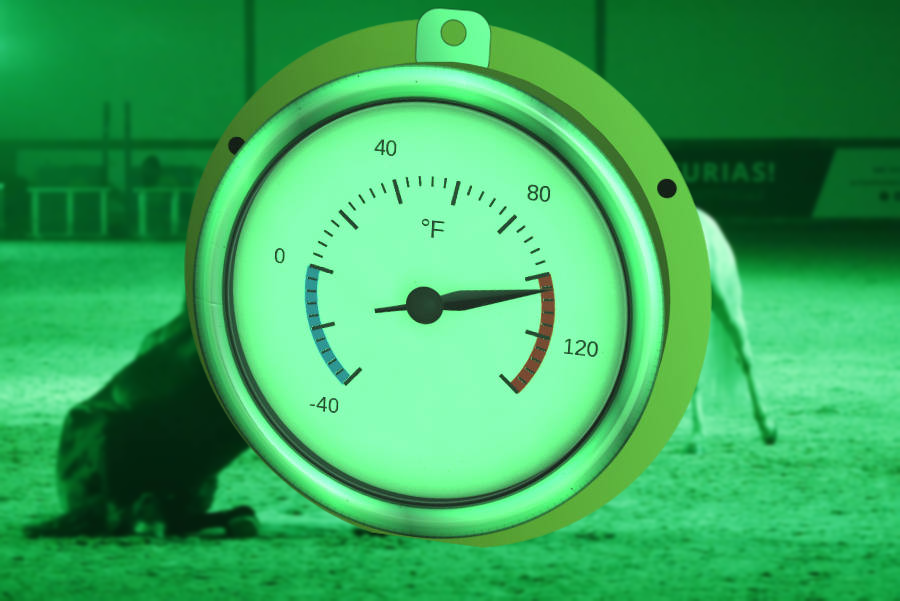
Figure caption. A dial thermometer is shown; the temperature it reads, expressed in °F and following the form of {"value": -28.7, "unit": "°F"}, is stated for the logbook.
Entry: {"value": 104, "unit": "°F"}
